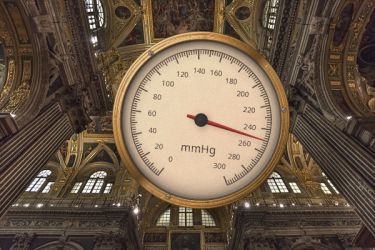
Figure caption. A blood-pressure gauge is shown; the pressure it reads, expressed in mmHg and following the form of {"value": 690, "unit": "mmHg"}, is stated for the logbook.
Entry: {"value": 250, "unit": "mmHg"}
